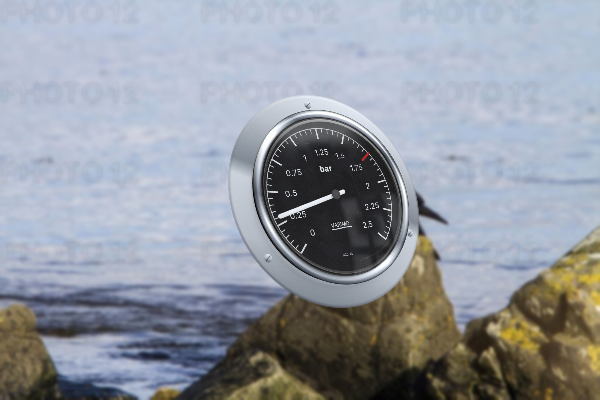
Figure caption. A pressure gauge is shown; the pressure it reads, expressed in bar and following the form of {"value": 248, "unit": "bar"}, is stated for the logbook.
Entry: {"value": 0.3, "unit": "bar"}
